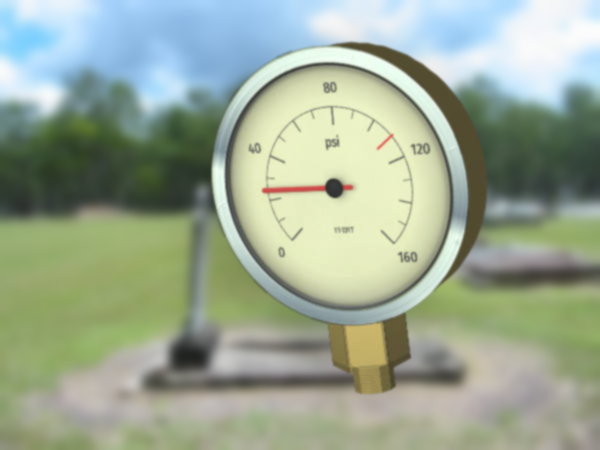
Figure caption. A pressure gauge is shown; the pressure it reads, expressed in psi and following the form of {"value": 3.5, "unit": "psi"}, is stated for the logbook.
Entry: {"value": 25, "unit": "psi"}
